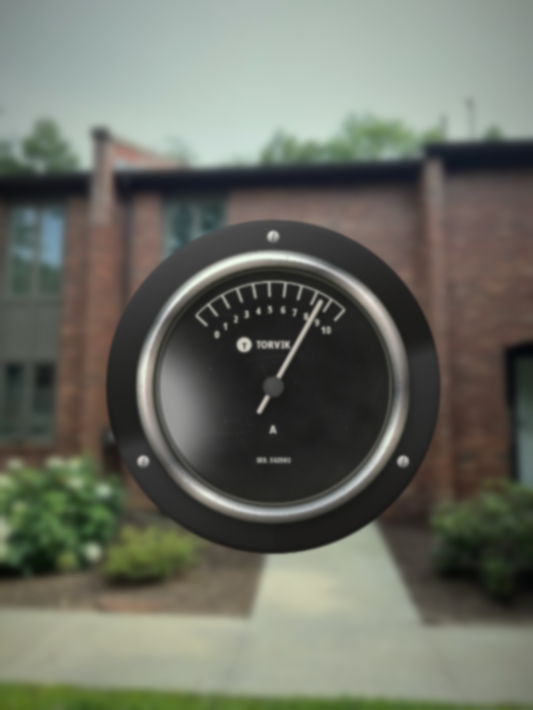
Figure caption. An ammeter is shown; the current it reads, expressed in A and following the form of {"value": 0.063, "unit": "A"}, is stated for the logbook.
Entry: {"value": 8.5, "unit": "A"}
